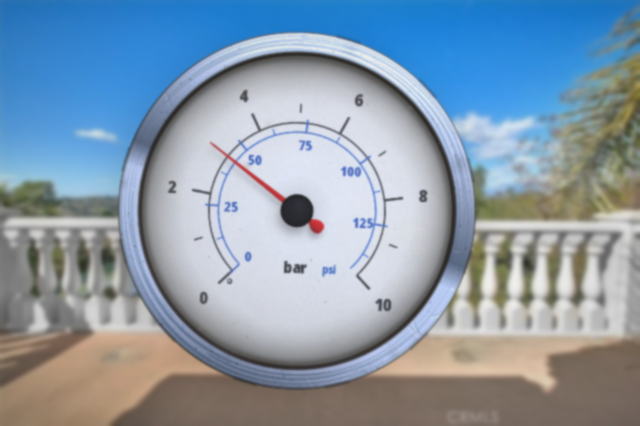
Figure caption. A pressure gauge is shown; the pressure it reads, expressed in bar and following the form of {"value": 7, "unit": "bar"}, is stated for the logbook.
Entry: {"value": 3, "unit": "bar"}
